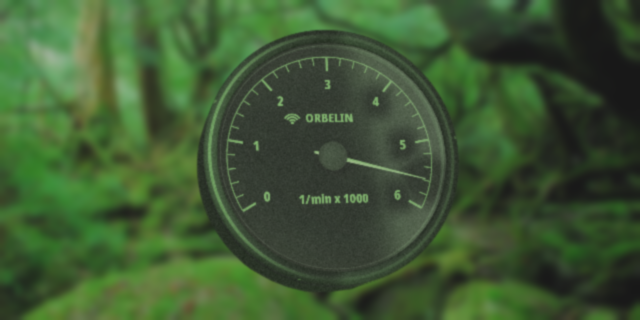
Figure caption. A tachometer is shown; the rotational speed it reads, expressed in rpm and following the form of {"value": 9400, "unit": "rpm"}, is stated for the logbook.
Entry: {"value": 5600, "unit": "rpm"}
